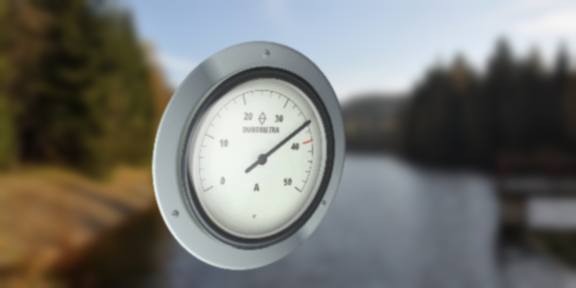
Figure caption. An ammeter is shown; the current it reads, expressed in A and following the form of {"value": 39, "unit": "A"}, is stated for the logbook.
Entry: {"value": 36, "unit": "A"}
